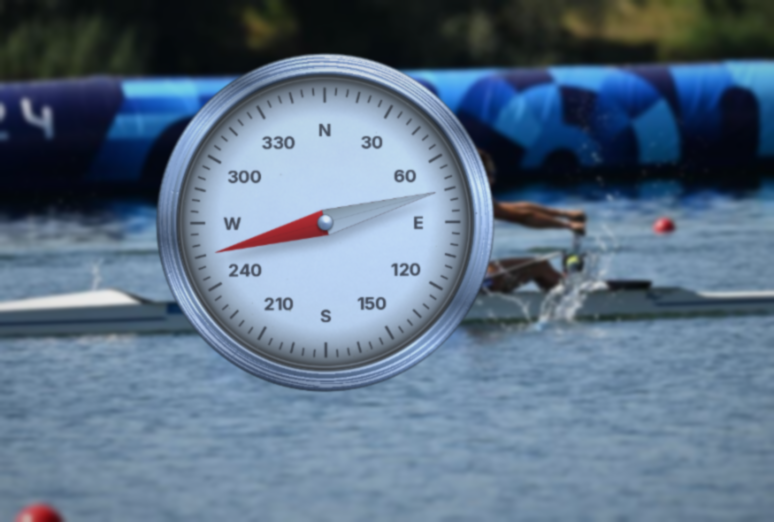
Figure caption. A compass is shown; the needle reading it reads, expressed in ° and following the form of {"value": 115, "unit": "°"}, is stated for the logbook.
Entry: {"value": 255, "unit": "°"}
